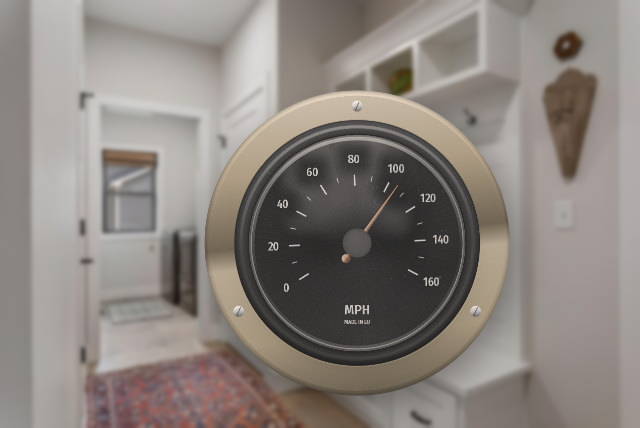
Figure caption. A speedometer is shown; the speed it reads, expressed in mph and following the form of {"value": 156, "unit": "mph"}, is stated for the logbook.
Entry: {"value": 105, "unit": "mph"}
